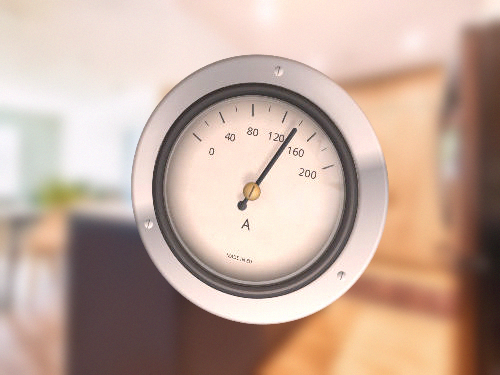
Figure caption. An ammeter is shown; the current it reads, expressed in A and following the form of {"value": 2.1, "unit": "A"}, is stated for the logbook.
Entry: {"value": 140, "unit": "A"}
